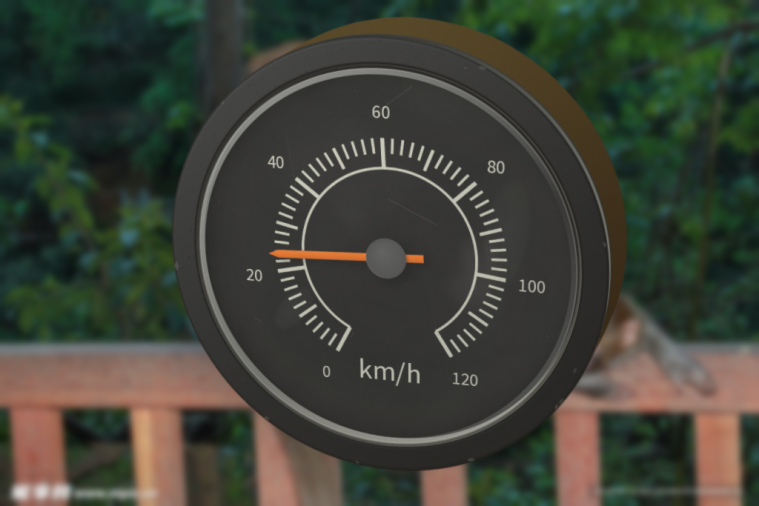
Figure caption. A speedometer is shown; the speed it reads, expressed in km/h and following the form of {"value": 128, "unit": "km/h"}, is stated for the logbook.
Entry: {"value": 24, "unit": "km/h"}
